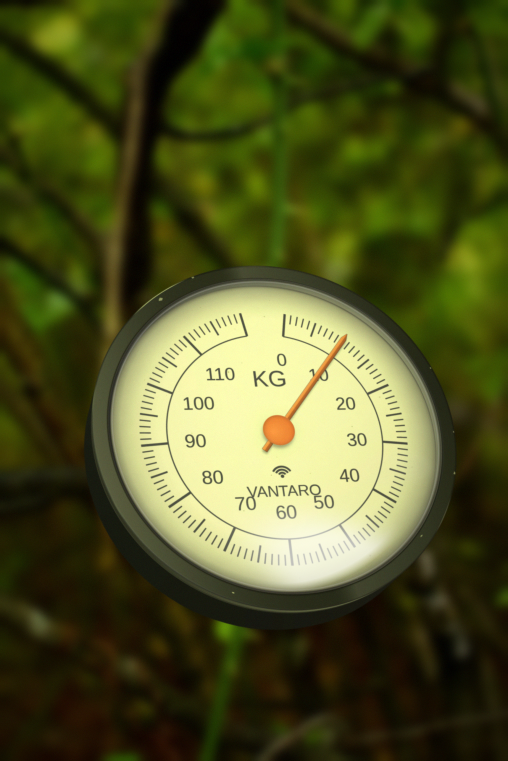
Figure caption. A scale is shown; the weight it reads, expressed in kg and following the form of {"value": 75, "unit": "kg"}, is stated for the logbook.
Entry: {"value": 10, "unit": "kg"}
